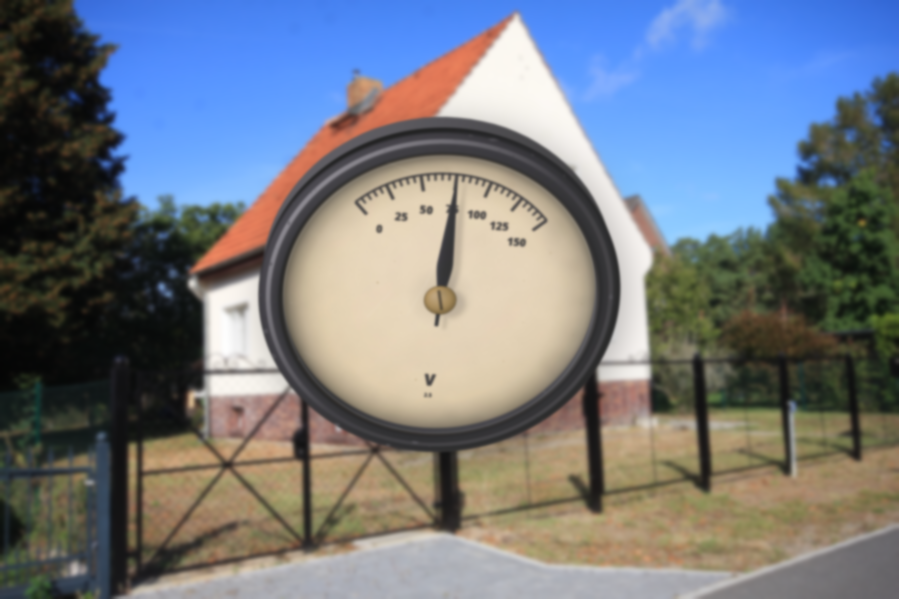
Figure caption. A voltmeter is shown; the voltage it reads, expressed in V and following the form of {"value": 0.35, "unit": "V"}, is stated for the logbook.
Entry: {"value": 75, "unit": "V"}
